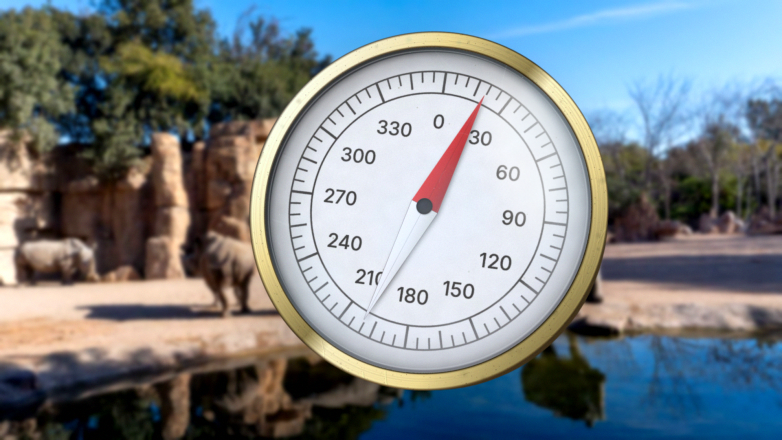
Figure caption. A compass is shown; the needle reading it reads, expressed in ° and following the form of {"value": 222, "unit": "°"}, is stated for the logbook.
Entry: {"value": 20, "unit": "°"}
